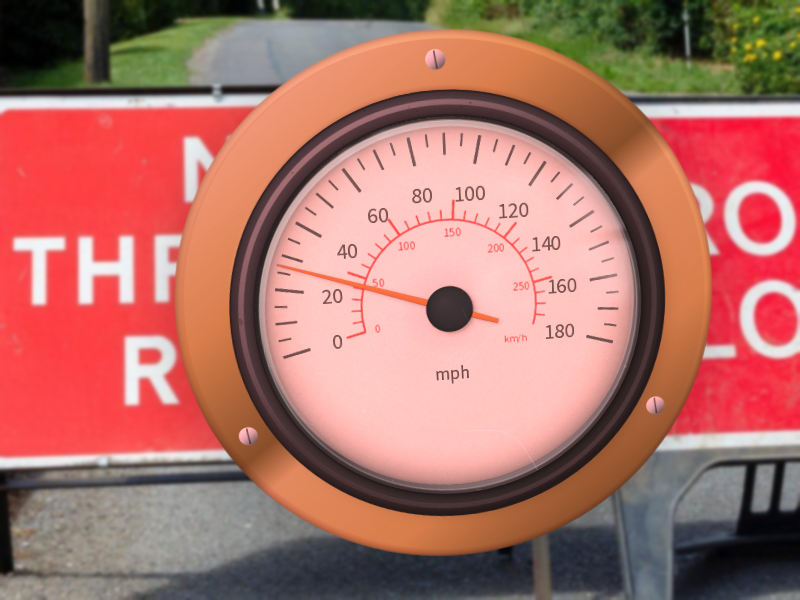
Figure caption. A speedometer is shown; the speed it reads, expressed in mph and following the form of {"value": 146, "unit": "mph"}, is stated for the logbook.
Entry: {"value": 27.5, "unit": "mph"}
